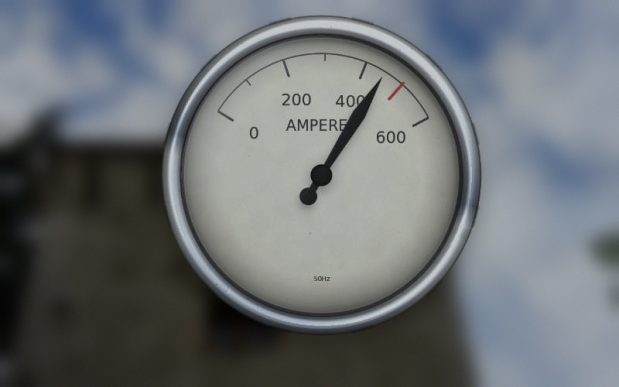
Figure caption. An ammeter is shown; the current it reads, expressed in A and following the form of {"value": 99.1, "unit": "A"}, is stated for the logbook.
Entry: {"value": 450, "unit": "A"}
